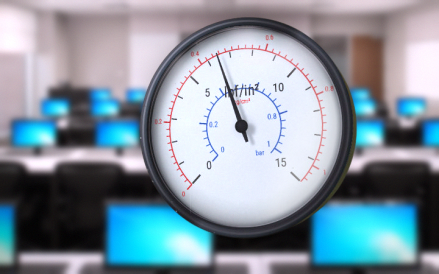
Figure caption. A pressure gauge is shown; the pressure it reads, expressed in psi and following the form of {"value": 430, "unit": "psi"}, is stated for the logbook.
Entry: {"value": 6.5, "unit": "psi"}
